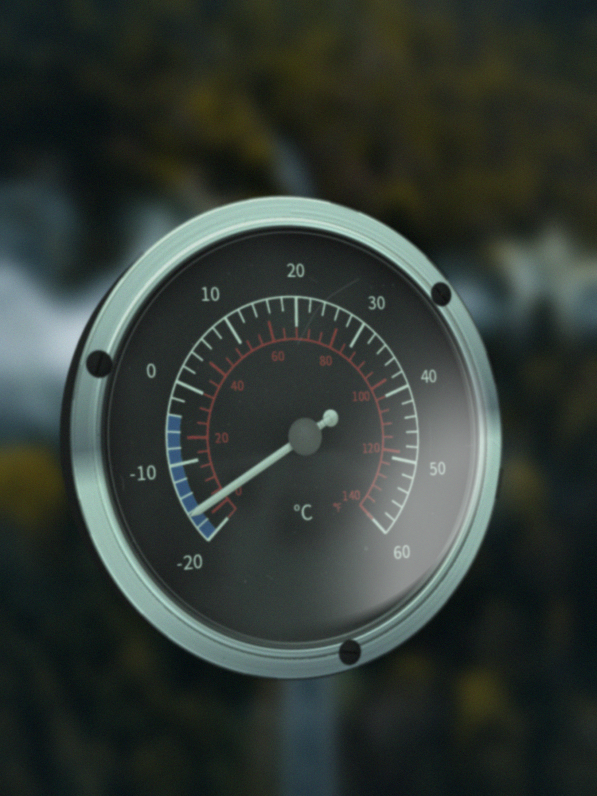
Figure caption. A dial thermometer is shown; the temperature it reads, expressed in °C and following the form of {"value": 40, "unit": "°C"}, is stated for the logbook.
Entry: {"value": -16, "unit": "°C"}
